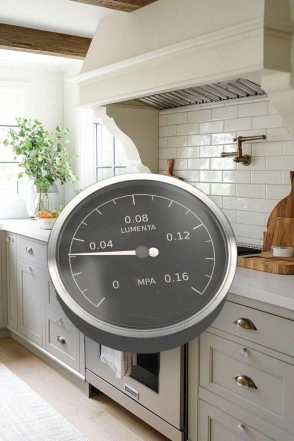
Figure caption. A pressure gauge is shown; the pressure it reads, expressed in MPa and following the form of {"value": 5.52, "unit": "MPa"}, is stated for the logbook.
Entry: {"value": 0.03, "unit": "MPa"}
